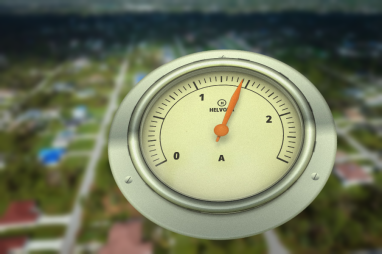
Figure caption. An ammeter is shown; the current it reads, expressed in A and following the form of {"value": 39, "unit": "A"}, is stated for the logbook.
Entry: {"value": 1.45, "unit": "A"}
